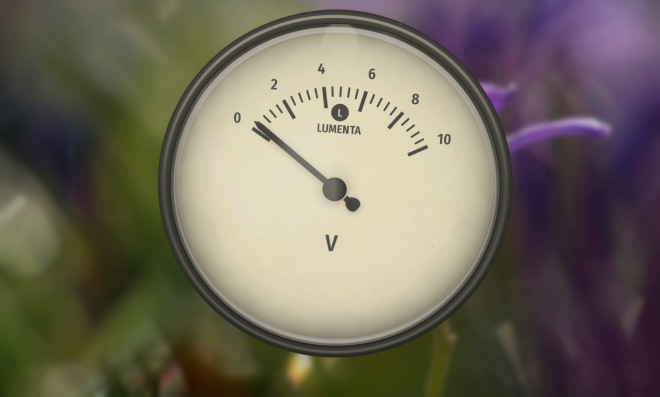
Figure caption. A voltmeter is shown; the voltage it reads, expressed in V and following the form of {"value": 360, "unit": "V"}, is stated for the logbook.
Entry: {"value": 0.4, "unit": "V"}
